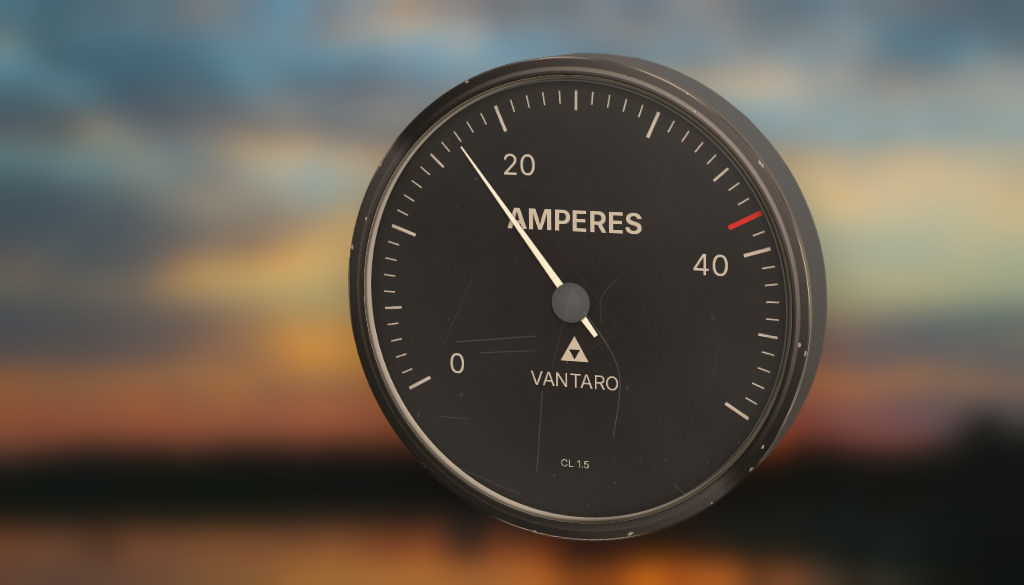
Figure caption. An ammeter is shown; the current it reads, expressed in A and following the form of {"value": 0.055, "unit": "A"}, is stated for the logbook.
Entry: {"value": 17, "unit": "A"}
